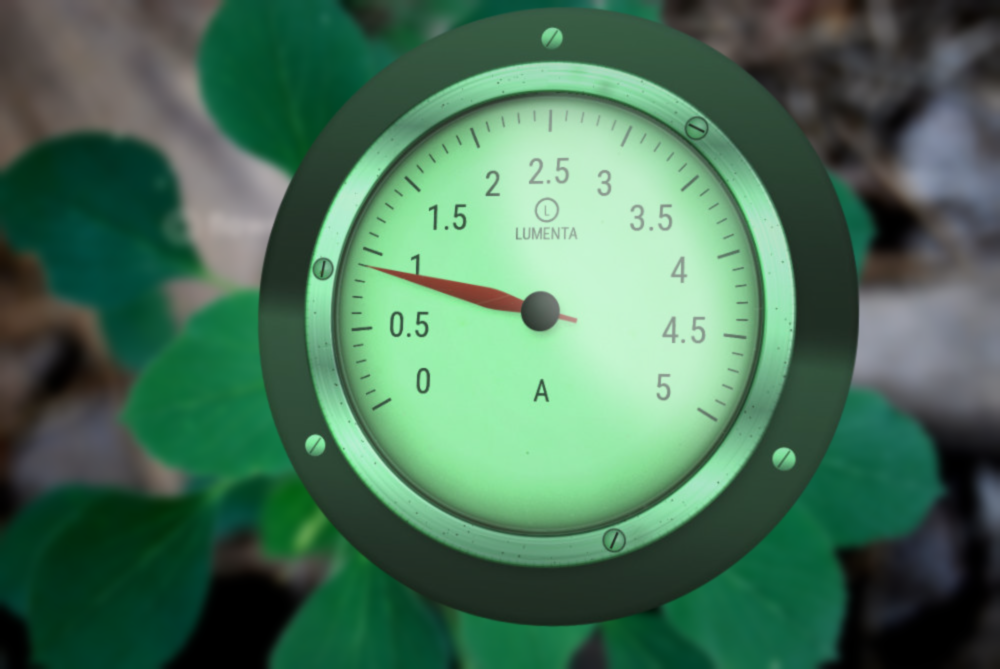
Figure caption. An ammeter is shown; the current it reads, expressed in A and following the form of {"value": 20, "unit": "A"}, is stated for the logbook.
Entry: {"value": 0.9, "unit": "A"}
